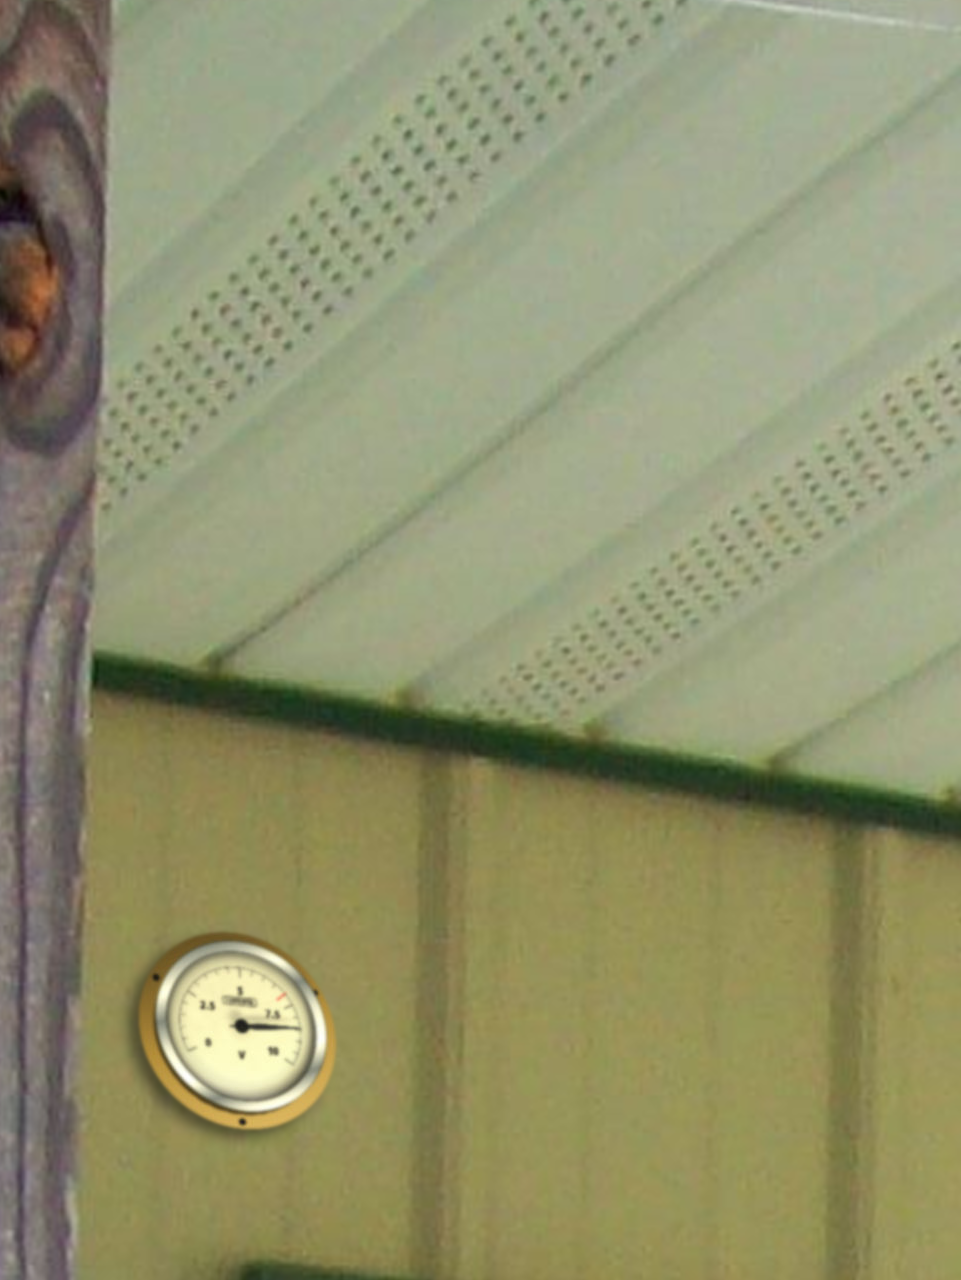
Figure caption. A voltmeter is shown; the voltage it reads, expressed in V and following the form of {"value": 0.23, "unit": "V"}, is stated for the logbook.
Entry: {"value": 8.5, "unit": "V"}
